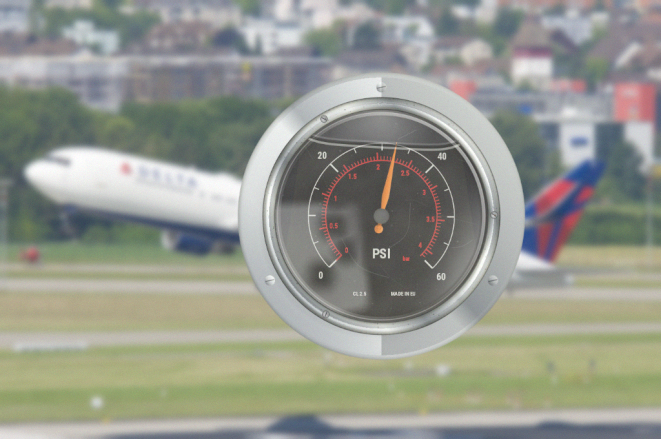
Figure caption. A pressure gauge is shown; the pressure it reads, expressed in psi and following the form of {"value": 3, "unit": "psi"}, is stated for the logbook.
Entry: {"value": 32.5, "unit": "psi"}
